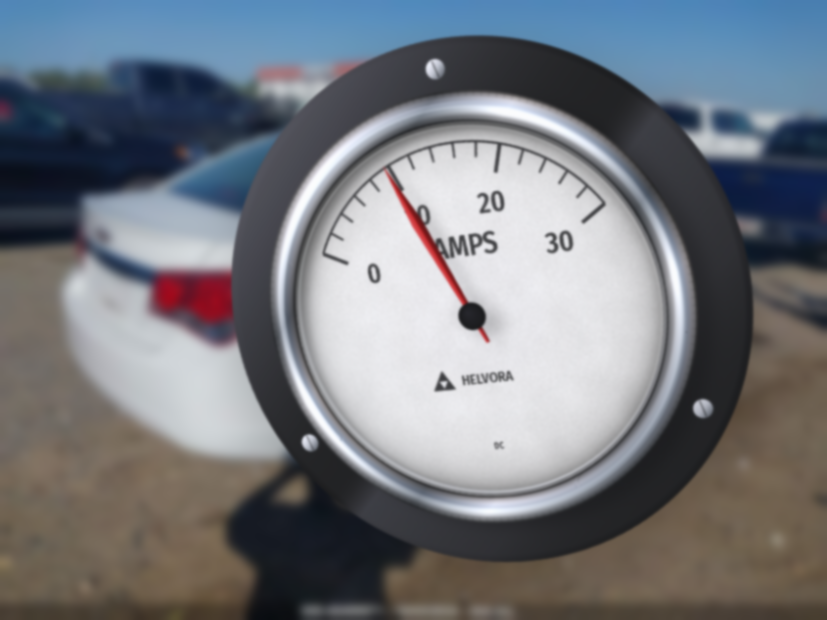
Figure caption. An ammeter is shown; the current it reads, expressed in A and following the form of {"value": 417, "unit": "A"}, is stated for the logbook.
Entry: {"value": 10, "unit": "A"}
